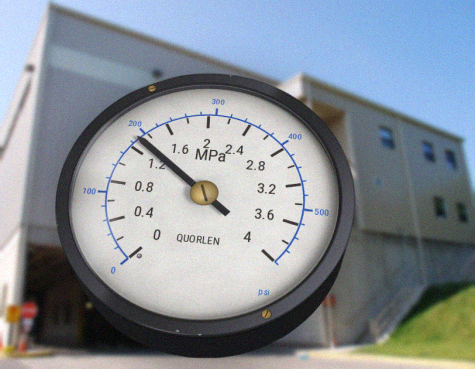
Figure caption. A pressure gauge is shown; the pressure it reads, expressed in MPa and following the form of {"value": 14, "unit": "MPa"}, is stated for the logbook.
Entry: {"value": 1.3, "unit": "MPa"}
